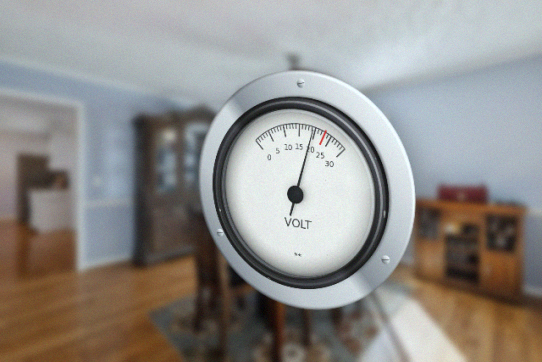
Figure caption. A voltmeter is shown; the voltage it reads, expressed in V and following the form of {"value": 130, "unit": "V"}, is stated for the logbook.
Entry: {"value": 20, "unit": "V"}
